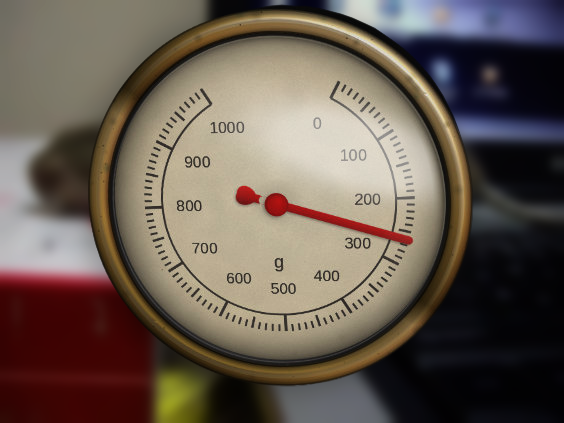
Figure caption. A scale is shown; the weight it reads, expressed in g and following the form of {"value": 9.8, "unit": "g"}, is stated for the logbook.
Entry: {"value": 260, "unit": "g"}
